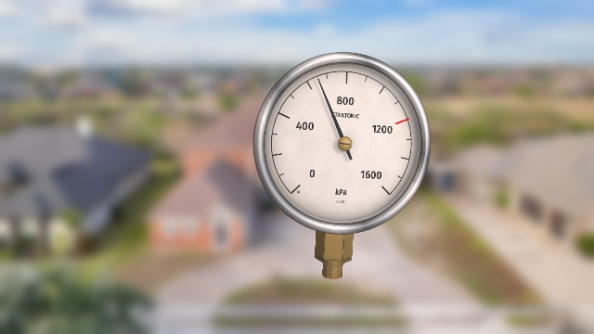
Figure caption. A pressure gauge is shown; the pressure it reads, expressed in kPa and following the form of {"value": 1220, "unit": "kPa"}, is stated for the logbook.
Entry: {"value": 650, "unit": "kPa"}
